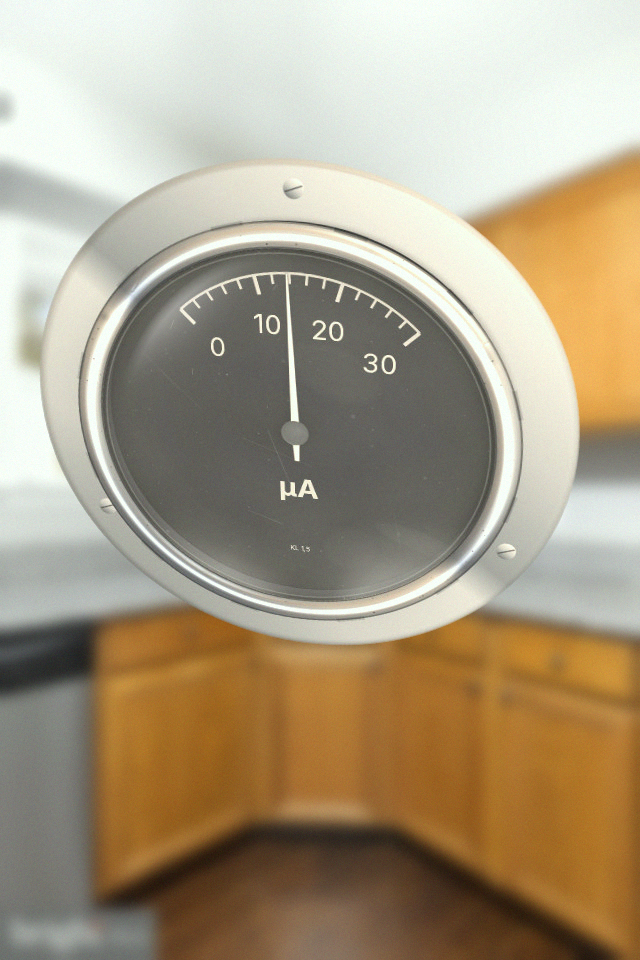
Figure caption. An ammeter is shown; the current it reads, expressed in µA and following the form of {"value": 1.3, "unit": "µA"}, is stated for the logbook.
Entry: {"value": 14, "unit": "µA"}
